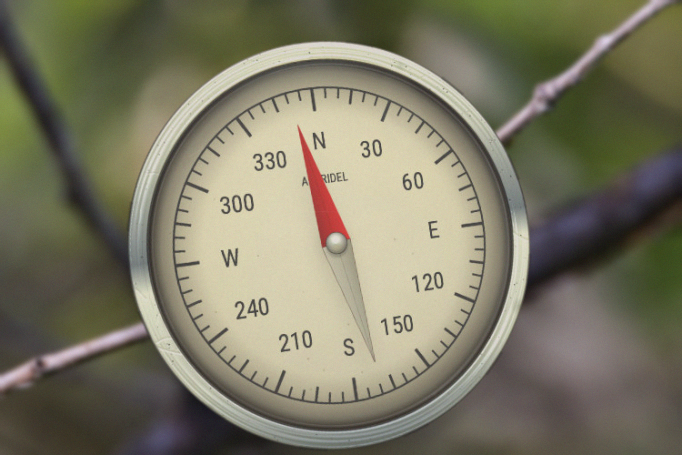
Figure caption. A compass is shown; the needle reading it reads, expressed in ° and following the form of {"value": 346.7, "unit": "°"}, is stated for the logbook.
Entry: {"value": 350, "unit": "°"}
